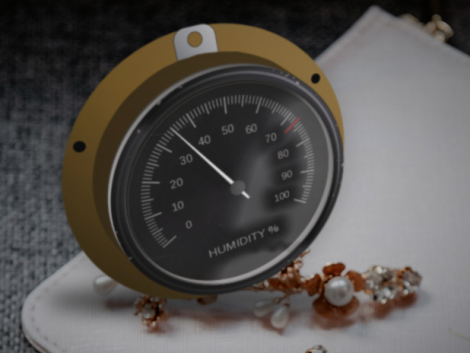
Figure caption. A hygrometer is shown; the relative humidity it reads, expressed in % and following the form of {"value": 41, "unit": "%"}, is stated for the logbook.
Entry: {"value": 35, "unit": "%"}
